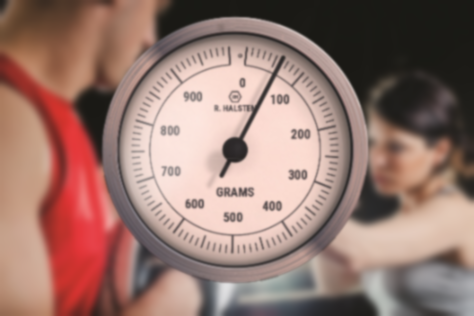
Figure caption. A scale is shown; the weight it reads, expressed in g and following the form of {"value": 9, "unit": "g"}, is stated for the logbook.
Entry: {"value": 60, "unit": "g"}
